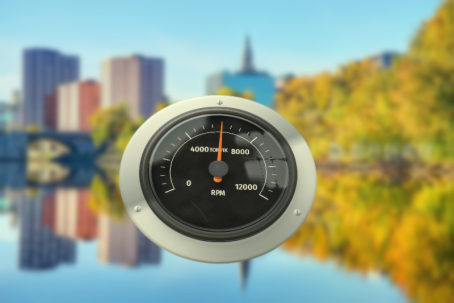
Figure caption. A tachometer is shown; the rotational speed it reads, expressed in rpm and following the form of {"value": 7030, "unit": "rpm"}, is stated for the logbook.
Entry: {"value": 6000, "unit": "rpm"}
